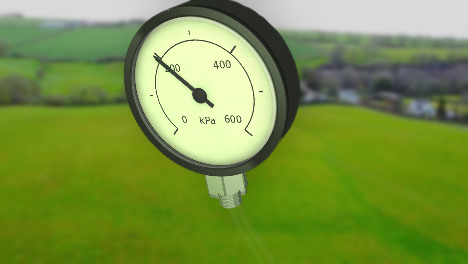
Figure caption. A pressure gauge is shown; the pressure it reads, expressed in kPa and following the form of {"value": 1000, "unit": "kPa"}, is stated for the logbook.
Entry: {"value": 200, "unit": "kPa"}
